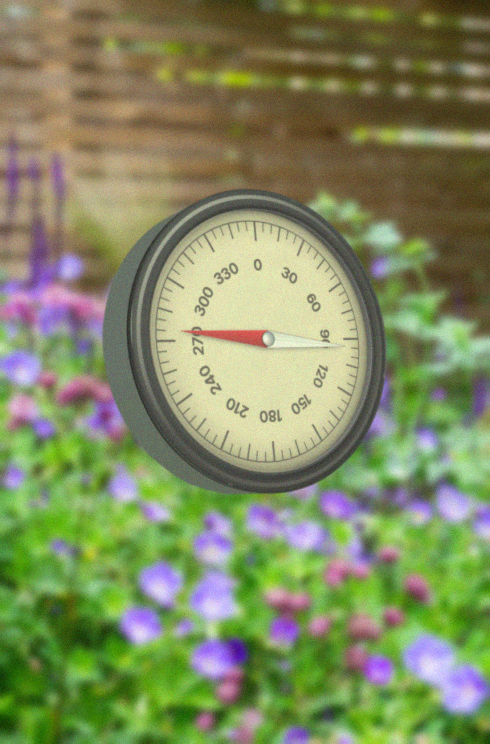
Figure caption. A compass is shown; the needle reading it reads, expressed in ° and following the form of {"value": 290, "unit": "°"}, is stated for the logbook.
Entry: {"value": 275, "unit": "°"}
